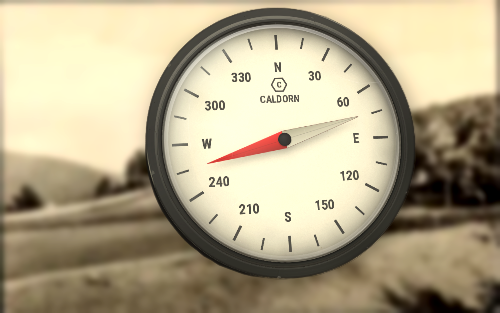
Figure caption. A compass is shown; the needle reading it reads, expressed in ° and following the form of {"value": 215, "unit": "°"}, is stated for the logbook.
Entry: {"value": 255, "unit": "°"}
